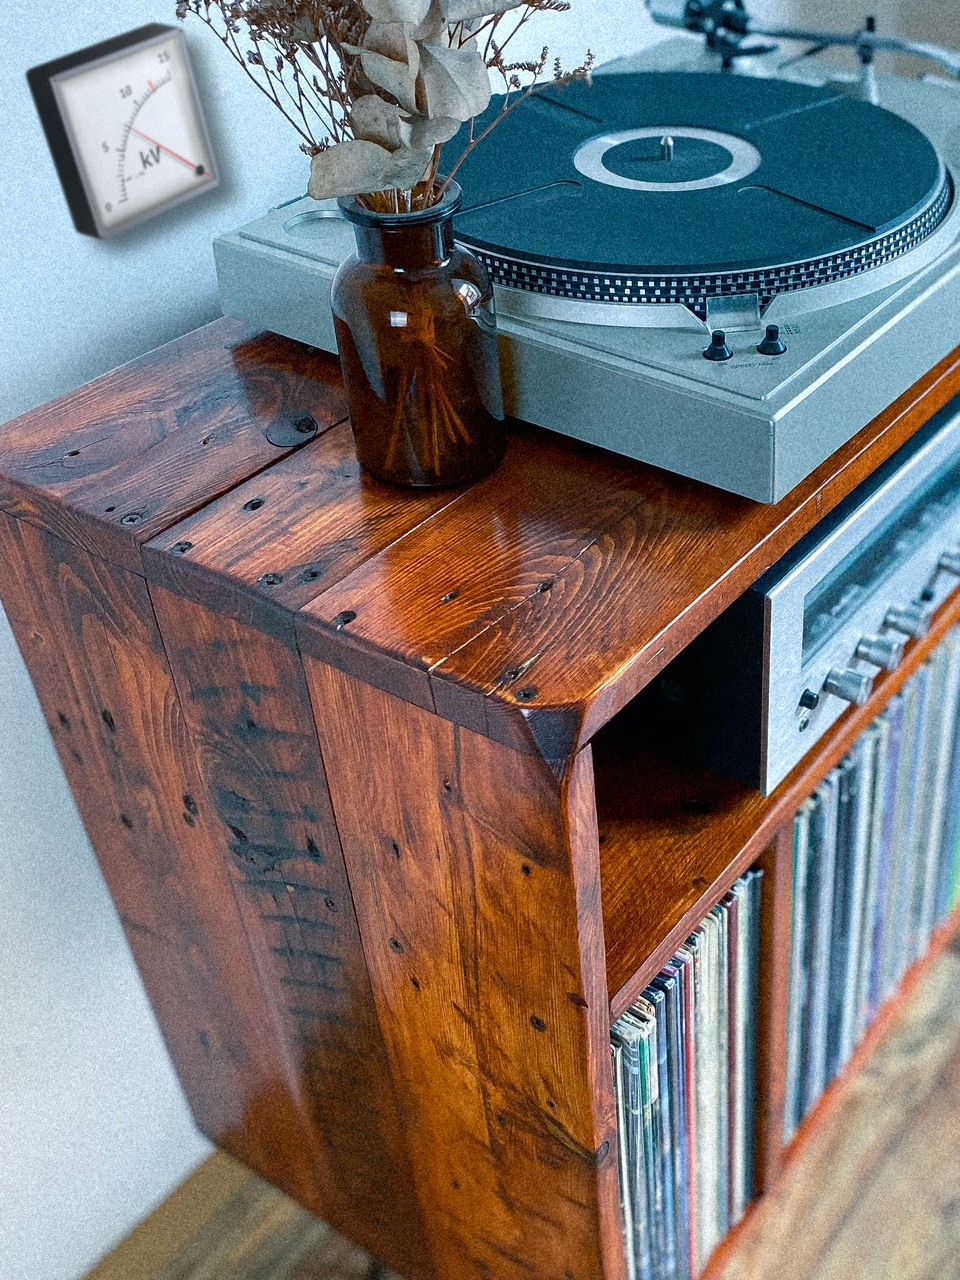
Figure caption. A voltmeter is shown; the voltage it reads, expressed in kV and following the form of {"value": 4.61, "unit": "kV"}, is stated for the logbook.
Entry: {"value": 7.5, "unit": "kV"}
